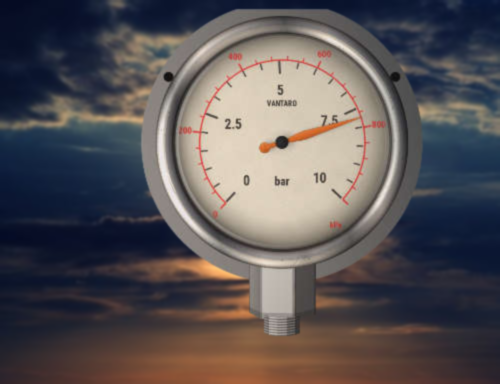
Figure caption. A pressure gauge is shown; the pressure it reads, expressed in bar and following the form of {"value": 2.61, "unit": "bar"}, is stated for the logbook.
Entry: {"value": 7.75, "unit": "bar"}
